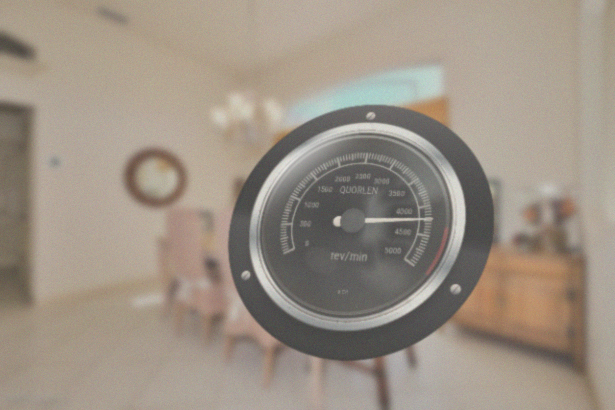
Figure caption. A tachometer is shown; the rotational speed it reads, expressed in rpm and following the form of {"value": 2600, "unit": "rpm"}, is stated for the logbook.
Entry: {"value": 4250, "unit": "rpm"}
